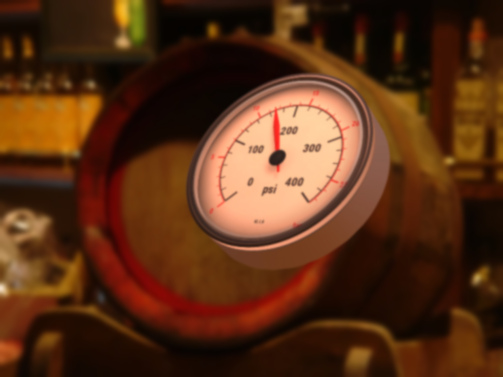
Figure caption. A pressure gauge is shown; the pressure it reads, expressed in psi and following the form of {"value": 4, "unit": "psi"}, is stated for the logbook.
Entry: {"value": 170, "unit": "psi"}
